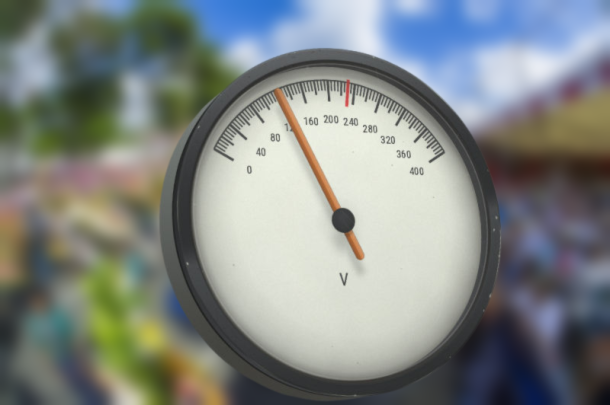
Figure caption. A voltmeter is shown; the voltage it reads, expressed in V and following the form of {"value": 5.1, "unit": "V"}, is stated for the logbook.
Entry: {"value": 120, "unit": "V"}
